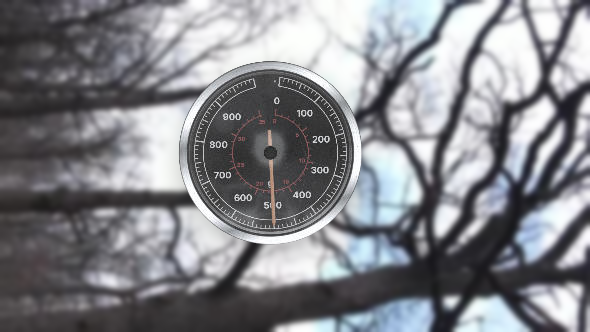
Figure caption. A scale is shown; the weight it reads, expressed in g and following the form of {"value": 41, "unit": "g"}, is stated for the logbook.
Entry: {"value": 500, "unit": "g"}
